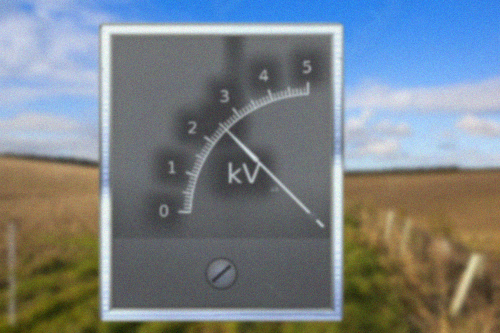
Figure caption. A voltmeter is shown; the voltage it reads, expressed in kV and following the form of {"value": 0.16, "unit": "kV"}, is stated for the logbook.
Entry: {"value": 2.5, "unit": "kV"}
